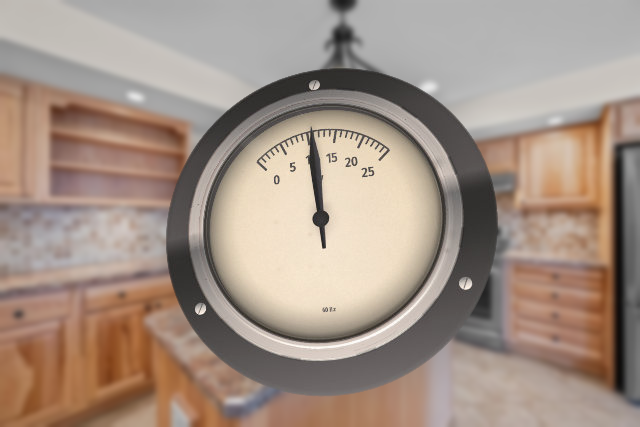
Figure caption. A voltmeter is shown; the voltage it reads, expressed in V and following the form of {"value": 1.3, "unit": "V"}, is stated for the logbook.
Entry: {"value": 11, "unit": "V"}
